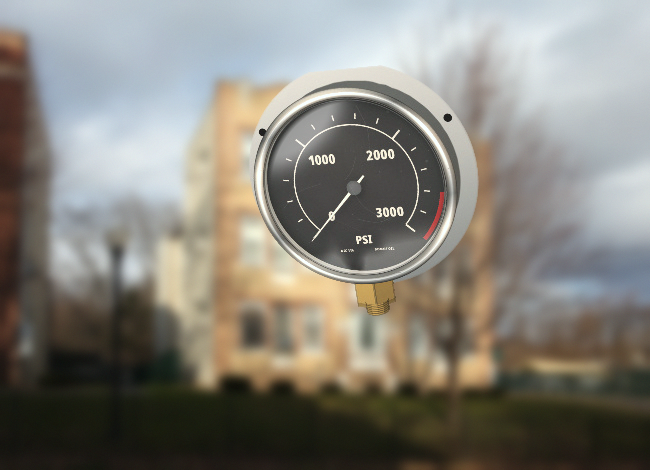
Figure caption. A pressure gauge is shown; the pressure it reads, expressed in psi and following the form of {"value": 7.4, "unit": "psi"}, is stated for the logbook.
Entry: {"value": 0, "unit": "psi"}
